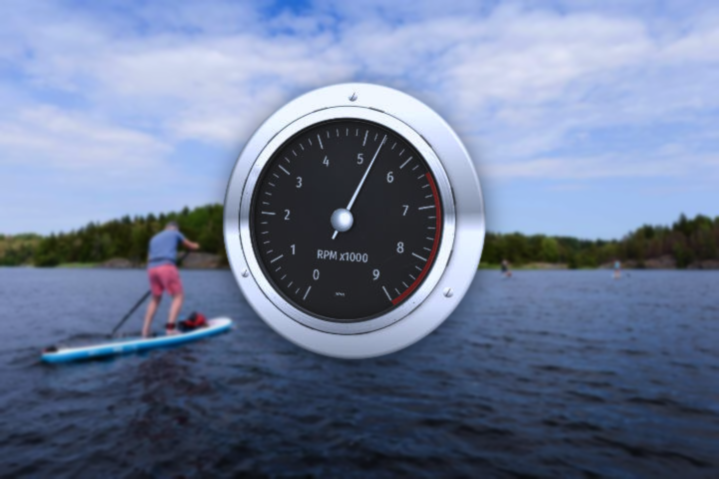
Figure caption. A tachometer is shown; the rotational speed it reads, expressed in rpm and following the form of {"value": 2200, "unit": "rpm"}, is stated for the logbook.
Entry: {"value": 5400, "unit": "rpm"}
